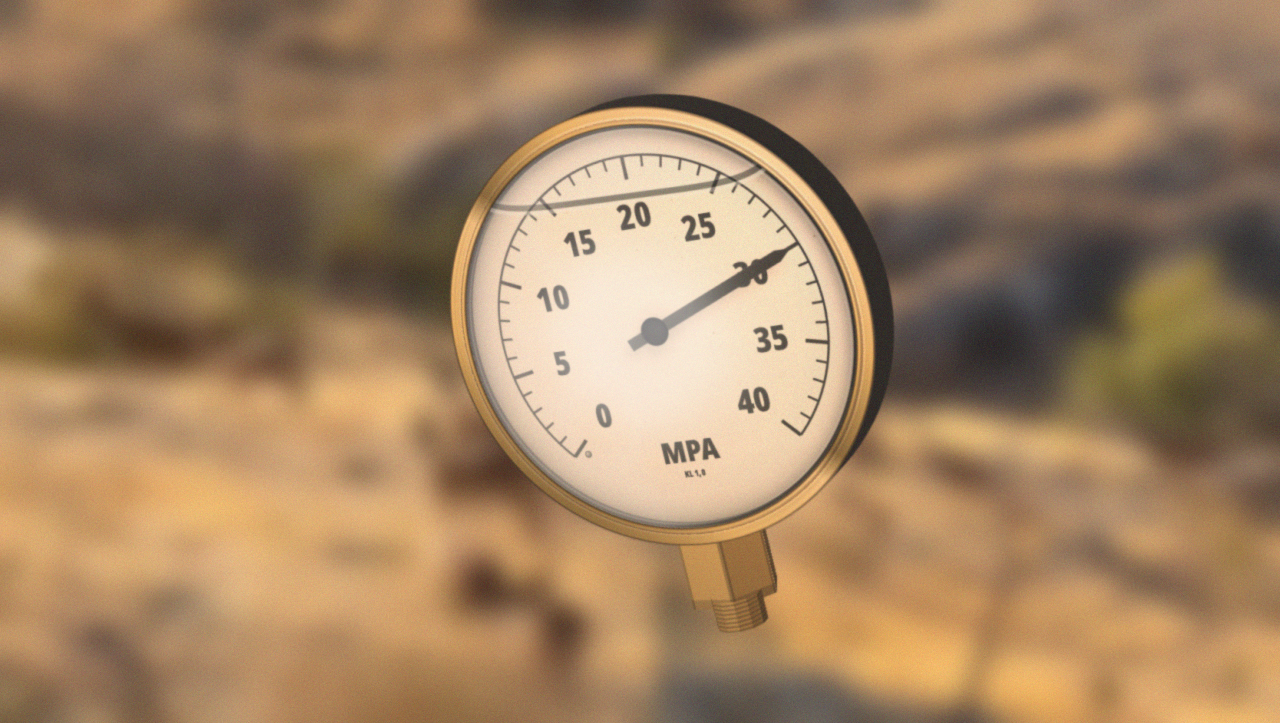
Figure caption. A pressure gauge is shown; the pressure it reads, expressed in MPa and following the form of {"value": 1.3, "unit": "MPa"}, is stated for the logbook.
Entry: {"value": 30, "unit": "MPa"}
